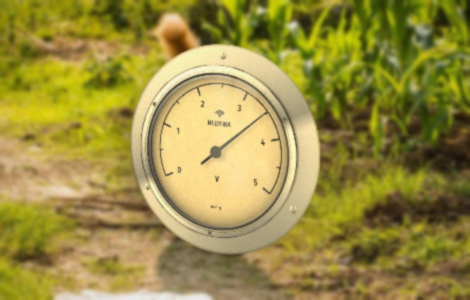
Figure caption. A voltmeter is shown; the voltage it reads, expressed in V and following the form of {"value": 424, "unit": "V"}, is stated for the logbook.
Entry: {"value": 3.5, "unit": "V"}
